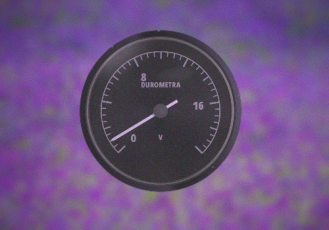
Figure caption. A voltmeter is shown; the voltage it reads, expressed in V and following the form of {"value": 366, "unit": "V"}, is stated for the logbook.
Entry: {"value": 1, "unit": "V"}
